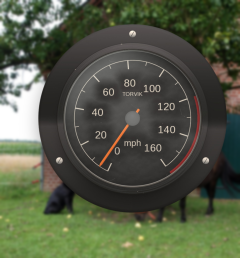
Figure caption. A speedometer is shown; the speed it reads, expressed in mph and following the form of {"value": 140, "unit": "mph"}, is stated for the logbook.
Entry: {"value": 5, "unit": "mph"}
